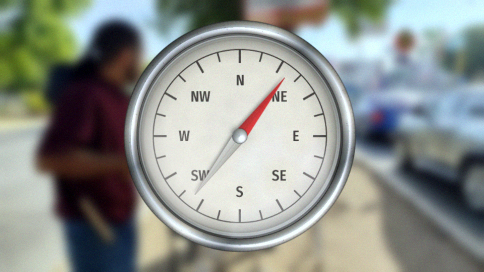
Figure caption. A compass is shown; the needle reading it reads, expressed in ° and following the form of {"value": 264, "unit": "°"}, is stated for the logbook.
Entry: {"value": 37.5, "unit": "°"}
